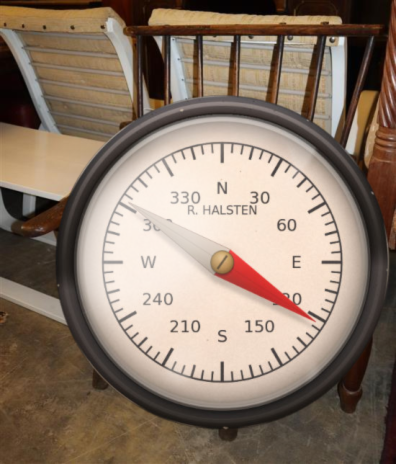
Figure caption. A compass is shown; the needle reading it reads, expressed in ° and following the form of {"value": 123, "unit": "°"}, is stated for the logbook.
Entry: {"value": 122.5, "unit": "°"}
